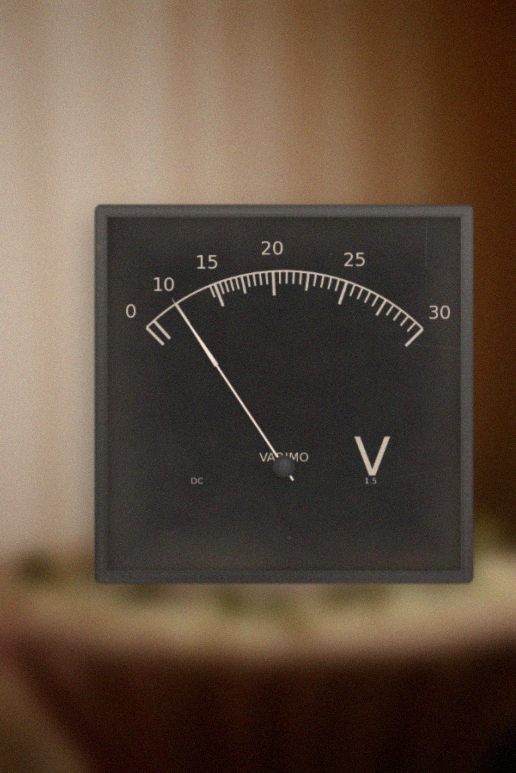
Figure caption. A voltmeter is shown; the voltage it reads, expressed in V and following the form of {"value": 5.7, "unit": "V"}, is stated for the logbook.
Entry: {"value": 10, "unit": "V"}
